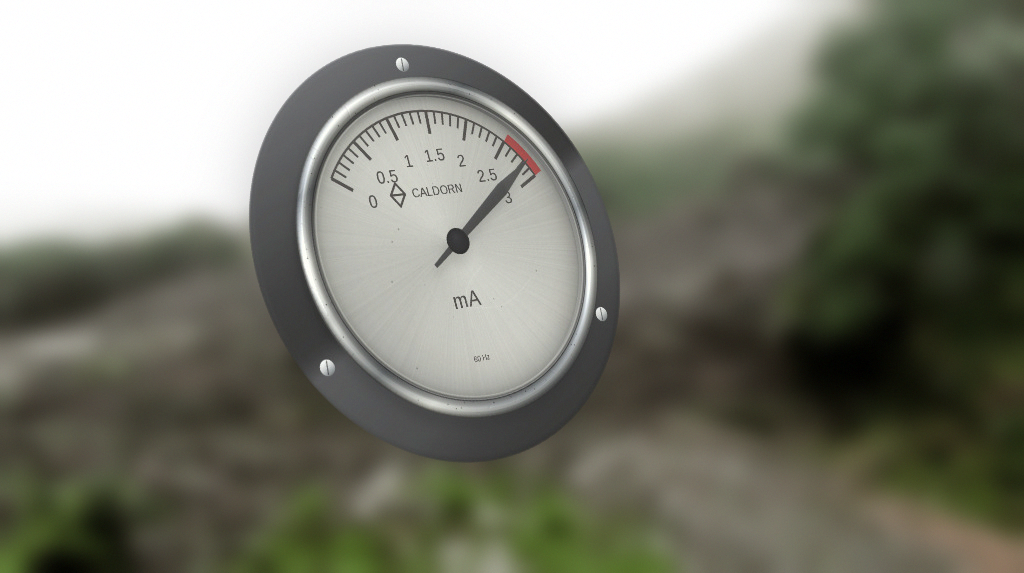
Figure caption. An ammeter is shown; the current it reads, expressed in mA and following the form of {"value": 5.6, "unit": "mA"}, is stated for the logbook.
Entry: {"value": 2.8, "unit": "mA"}
